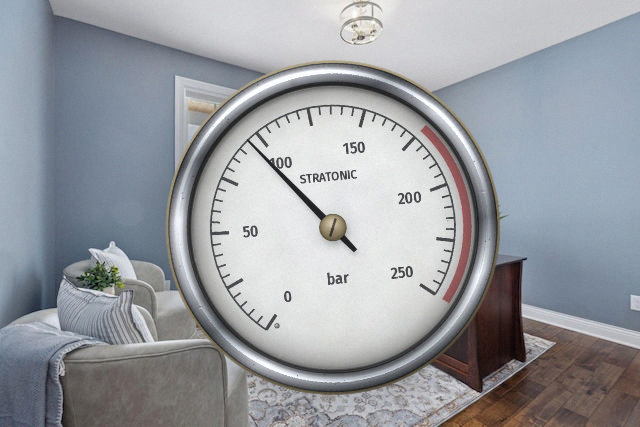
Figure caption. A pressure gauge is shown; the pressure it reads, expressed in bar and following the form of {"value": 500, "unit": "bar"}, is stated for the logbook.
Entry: {"value": 95, "unit": "bar"}
